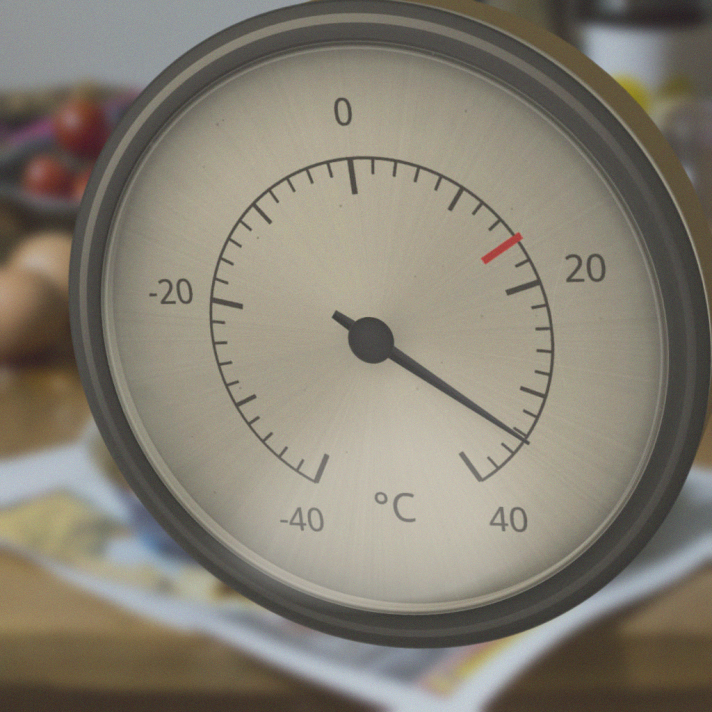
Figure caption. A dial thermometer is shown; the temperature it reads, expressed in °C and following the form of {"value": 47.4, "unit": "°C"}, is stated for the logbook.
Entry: {"value": 34, "unit": "°C"}
